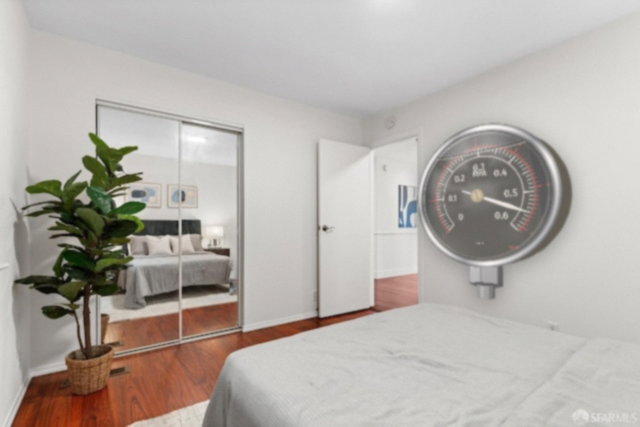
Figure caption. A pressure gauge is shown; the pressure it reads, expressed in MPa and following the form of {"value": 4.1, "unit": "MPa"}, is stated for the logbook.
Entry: {"value": 0.55, "unit": "MPa"}
